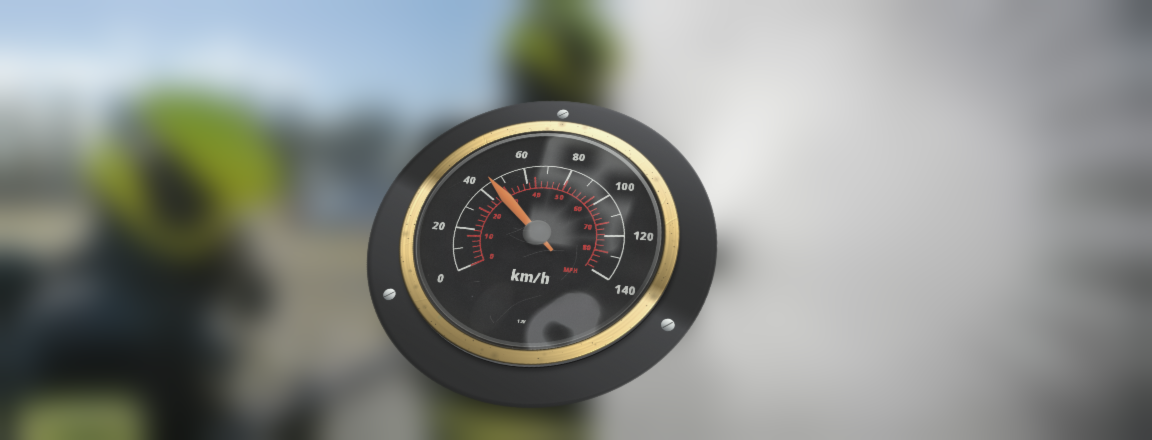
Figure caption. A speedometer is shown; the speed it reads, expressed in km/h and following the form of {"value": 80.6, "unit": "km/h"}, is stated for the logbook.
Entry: {"value": 45, "unit": "km/h"}
